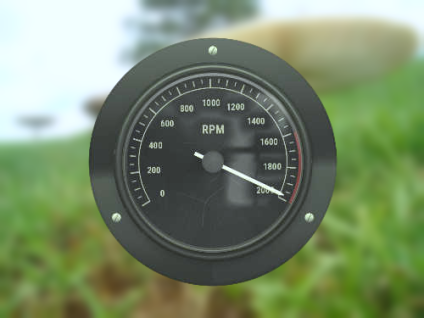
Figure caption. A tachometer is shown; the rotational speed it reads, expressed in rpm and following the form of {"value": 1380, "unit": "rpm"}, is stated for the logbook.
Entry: {"value": 1975, "unit": "rpm"}
